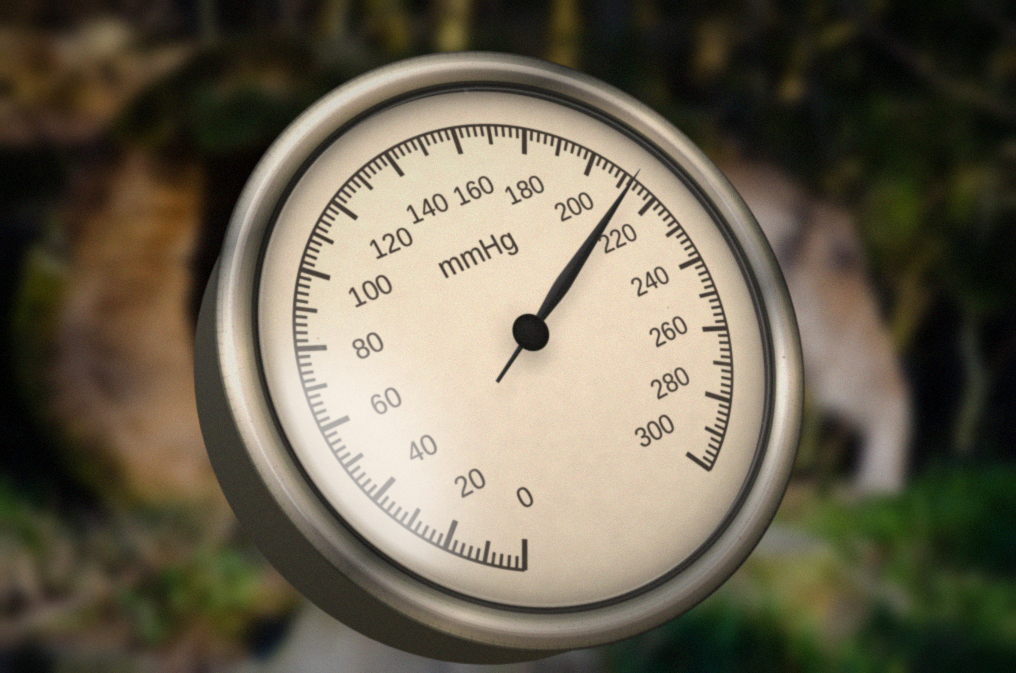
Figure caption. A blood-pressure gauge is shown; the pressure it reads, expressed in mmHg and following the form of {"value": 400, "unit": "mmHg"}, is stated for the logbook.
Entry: {"value": 212, "unit": "mmHg"}
